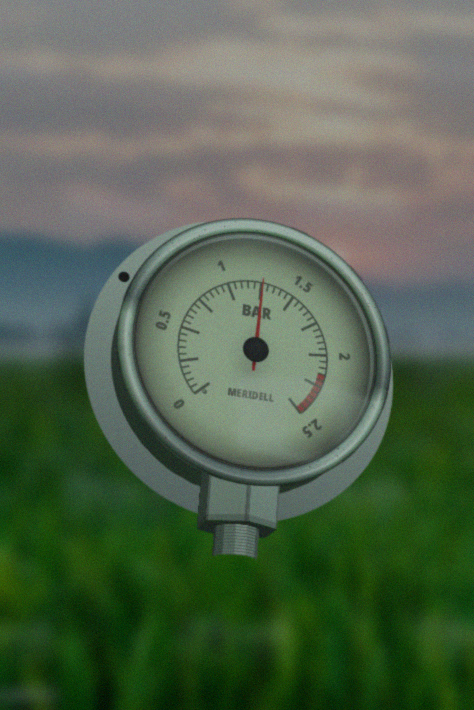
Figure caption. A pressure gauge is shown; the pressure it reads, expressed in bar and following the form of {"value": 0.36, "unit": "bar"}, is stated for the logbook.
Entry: {"value": 1.25, "unit": "bar"}
